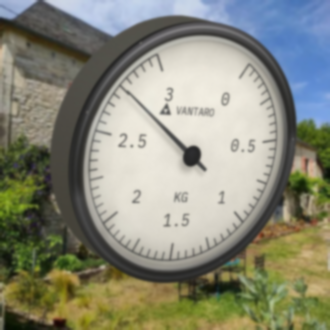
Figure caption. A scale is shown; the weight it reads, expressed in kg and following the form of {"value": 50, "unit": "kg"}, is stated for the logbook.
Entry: {"value": 2.75, "unit": "kg"}
